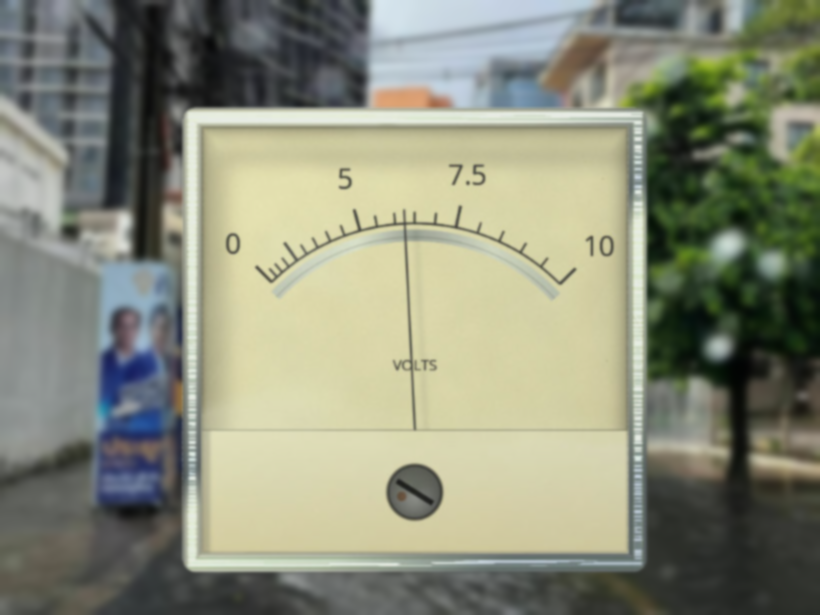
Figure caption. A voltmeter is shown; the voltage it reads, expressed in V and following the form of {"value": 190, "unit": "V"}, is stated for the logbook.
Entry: {"value": 6.25, "unit": "V"}
